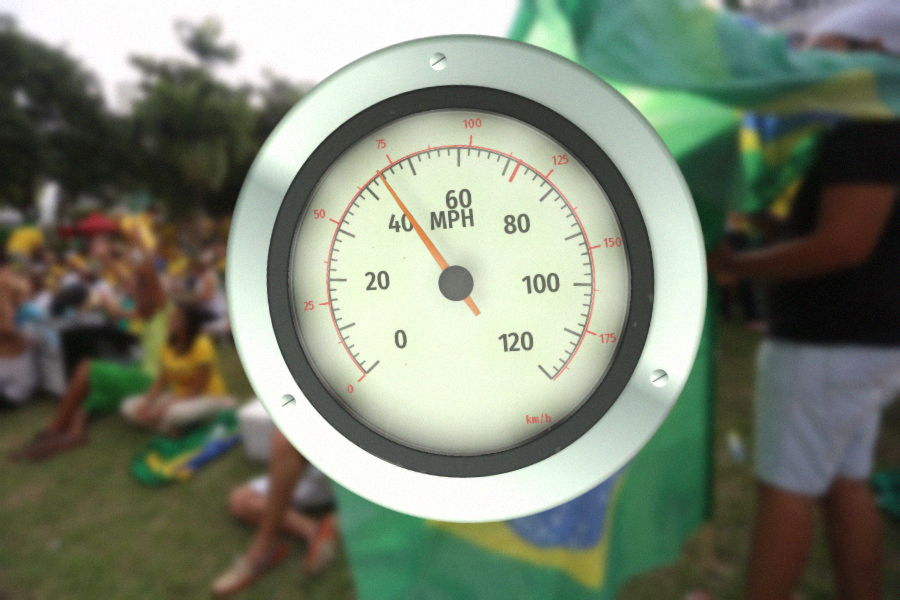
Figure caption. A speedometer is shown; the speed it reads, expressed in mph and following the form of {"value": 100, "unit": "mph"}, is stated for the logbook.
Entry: {"value": 44, "unit": "mph"}
